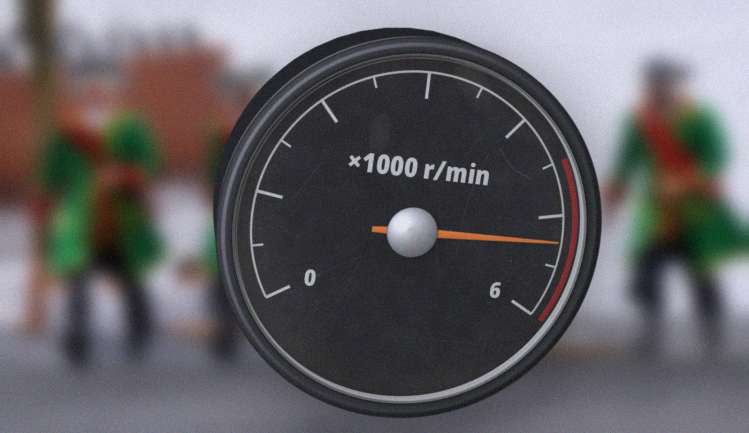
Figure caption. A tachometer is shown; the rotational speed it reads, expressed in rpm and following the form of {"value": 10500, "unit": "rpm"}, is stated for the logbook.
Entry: {"value": 5250, "unit": "rpm"}
